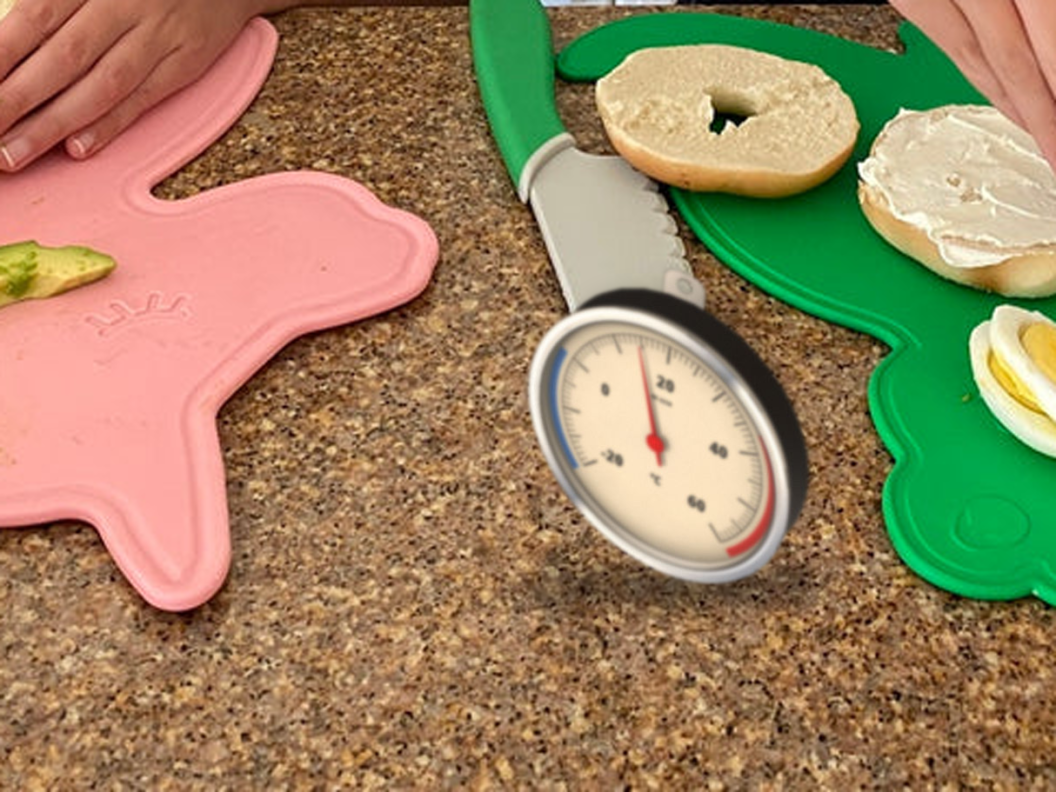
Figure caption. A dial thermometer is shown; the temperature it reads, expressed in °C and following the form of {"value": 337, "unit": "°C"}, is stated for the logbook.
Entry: {"value": 15, "unit": "°C"}
